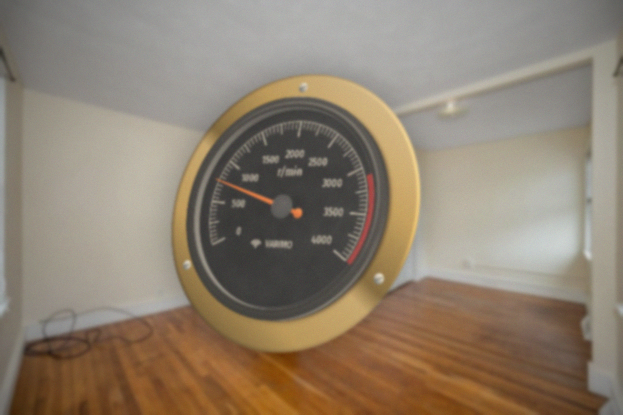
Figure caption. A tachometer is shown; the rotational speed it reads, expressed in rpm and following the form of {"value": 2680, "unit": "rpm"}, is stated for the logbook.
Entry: {"value": 750, "unit": "rpm"}
